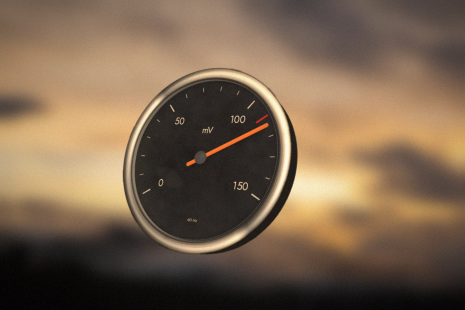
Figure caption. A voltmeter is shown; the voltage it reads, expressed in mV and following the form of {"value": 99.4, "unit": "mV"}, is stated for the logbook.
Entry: {"value": 115, "unit": "mV"}
